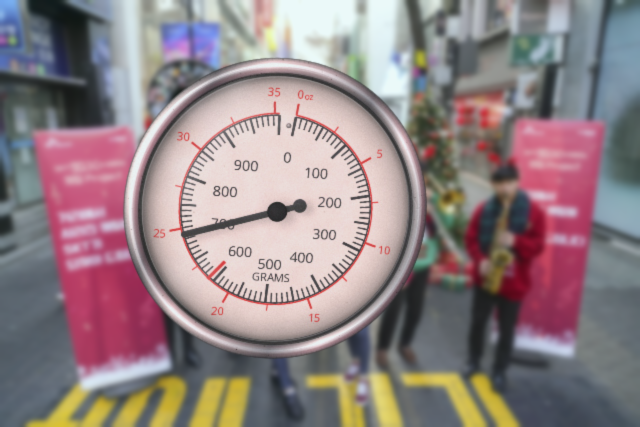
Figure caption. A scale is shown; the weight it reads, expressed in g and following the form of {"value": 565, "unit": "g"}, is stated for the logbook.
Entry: {"value": 700, "unit": "g"}
